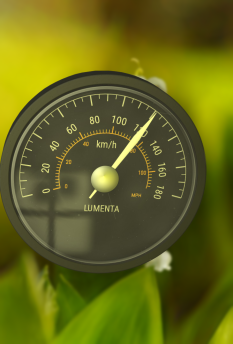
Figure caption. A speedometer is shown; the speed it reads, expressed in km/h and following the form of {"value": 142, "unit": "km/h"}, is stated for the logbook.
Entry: {"value": 120, "unit": "km/h"}
